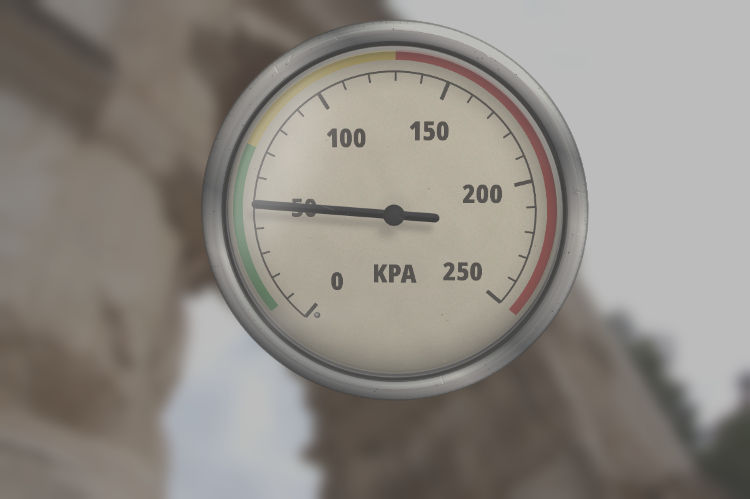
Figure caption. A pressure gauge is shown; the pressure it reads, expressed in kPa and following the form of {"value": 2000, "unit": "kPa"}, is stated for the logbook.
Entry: {"value": 50, "unit": "kPa"}
